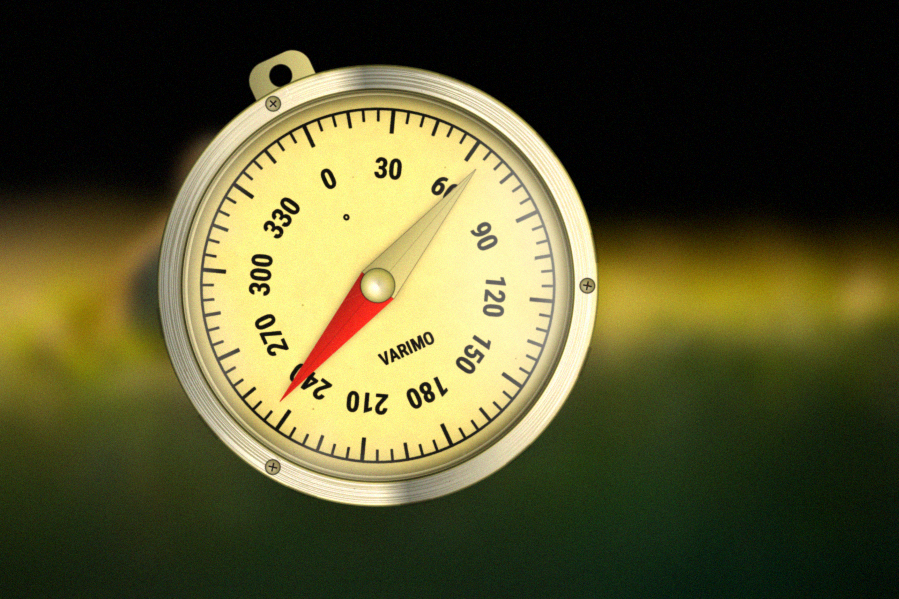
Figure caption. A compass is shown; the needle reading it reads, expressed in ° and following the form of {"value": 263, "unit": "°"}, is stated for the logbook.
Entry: {"value": 245, "unit": "°"}
